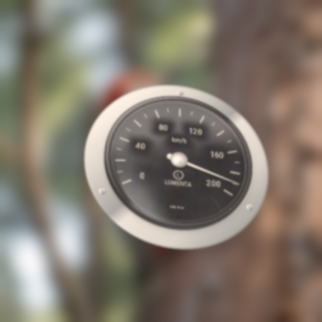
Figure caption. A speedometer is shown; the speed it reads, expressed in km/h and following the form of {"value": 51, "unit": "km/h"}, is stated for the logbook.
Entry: {"value": 190, "unit": "km/h"}
